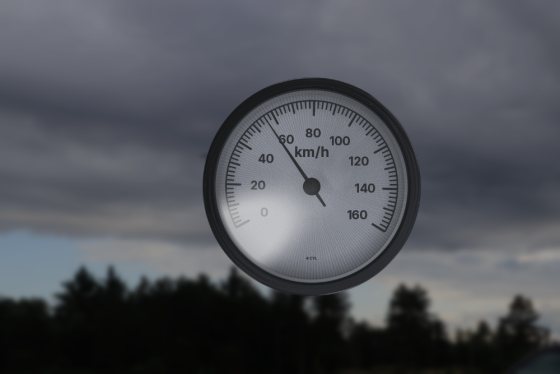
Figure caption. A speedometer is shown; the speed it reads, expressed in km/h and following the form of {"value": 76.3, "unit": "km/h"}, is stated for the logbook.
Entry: {"value": 56, "unit": "km/h"}
